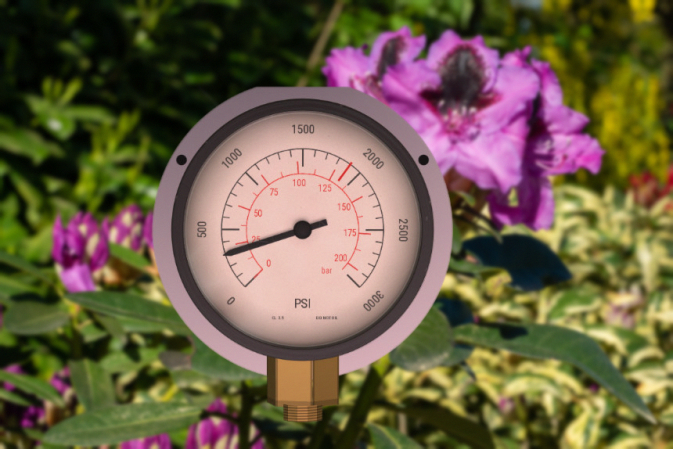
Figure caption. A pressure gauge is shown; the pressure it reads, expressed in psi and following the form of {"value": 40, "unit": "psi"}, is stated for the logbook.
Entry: {"value": 300, "unit": "psi"}
